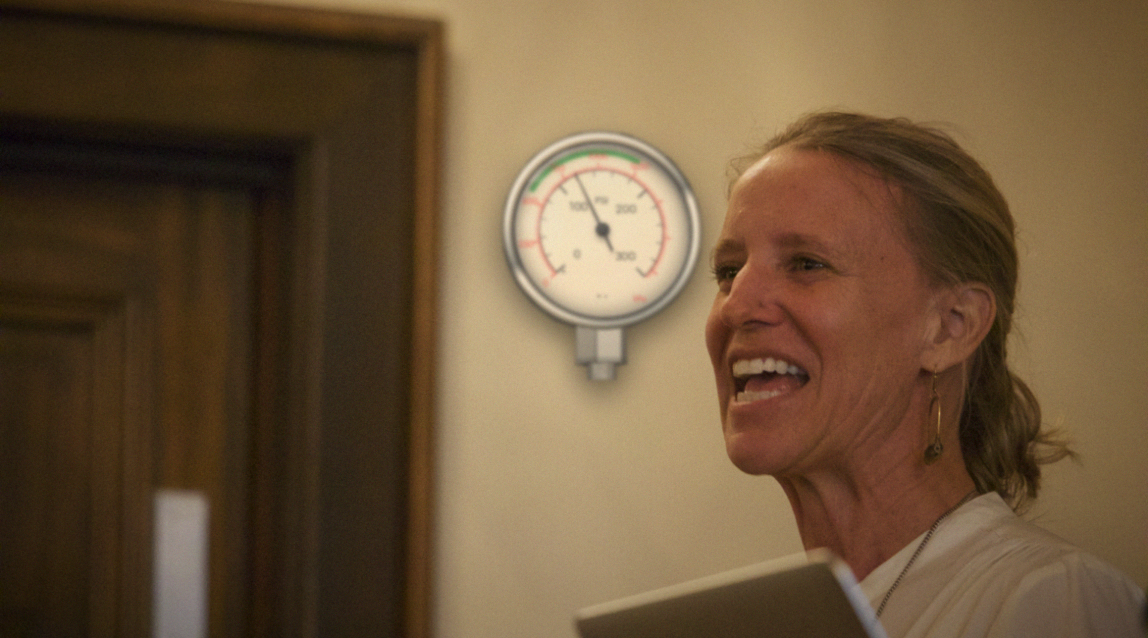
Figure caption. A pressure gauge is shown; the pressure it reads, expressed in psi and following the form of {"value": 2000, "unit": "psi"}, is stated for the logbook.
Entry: {"value": 120, "unit": "psi"}
